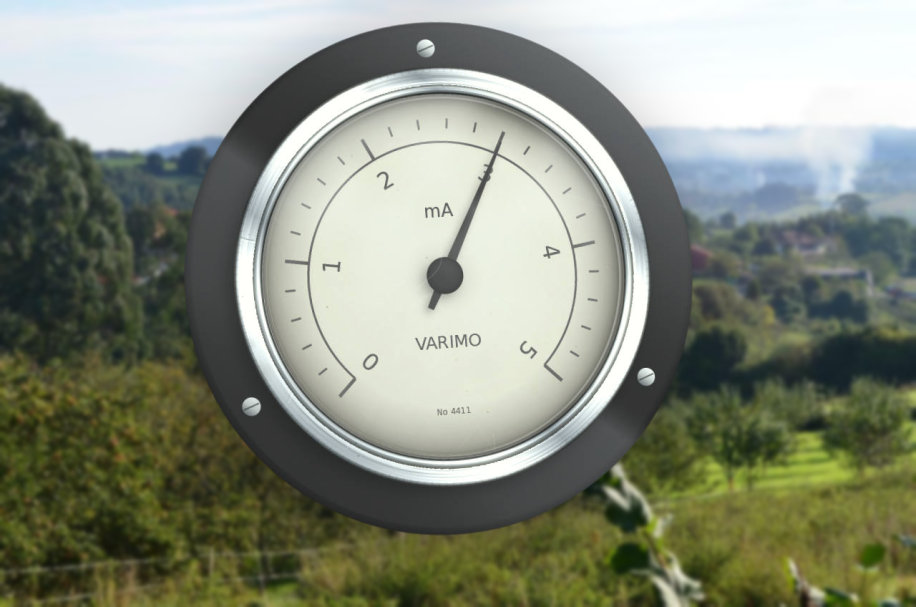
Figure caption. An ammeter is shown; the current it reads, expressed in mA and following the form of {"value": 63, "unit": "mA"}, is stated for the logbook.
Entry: {"value": 3, "unit": "mA"}
